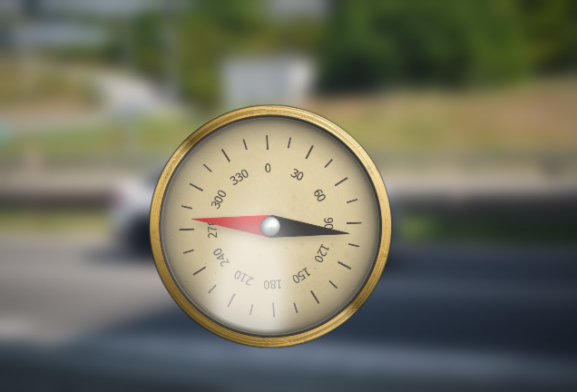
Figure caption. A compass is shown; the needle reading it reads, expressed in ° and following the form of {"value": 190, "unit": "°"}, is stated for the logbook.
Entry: {"value": 277.5, "unit": "°"}
